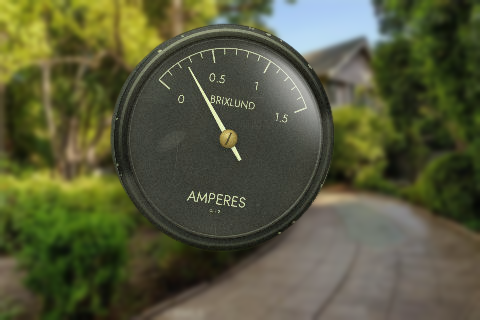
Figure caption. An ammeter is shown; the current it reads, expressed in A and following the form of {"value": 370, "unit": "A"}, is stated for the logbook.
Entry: {"value": 0.25, "unit": "A"}
